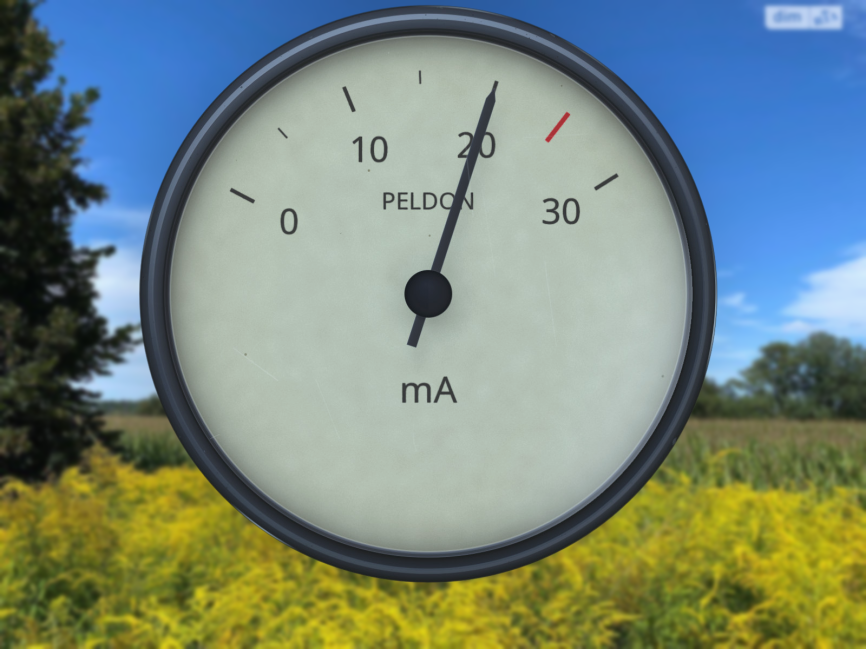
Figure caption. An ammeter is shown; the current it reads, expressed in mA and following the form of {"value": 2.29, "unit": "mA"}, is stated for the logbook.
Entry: {"value": 20, "unit": "mA"}
